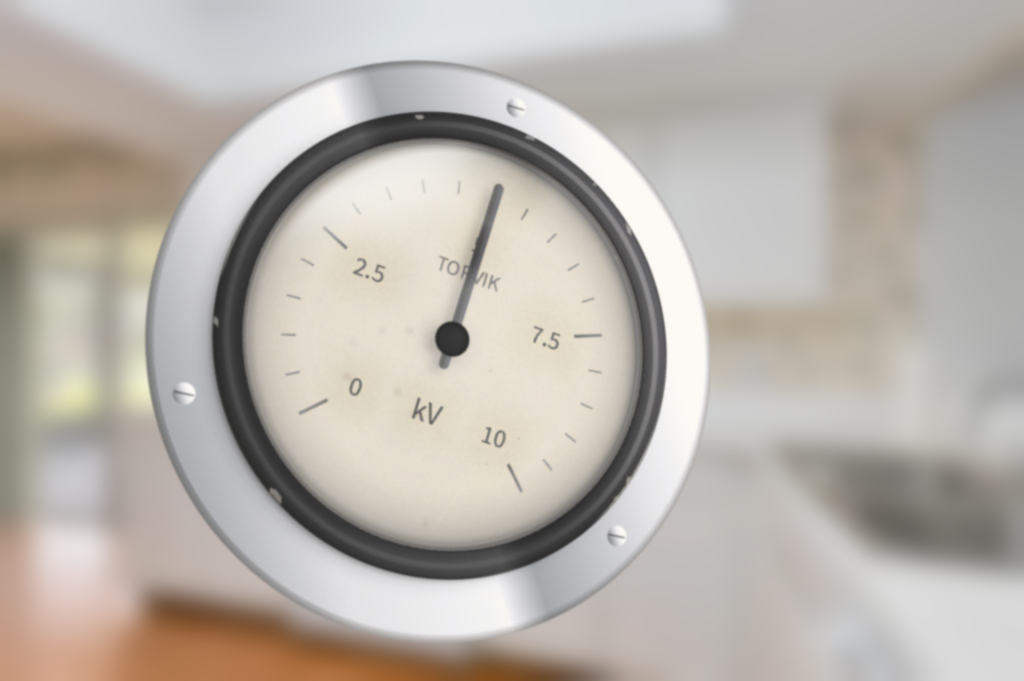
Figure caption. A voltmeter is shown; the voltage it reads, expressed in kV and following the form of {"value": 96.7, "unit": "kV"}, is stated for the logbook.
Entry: {"value": 5, "unit": "kV"}
